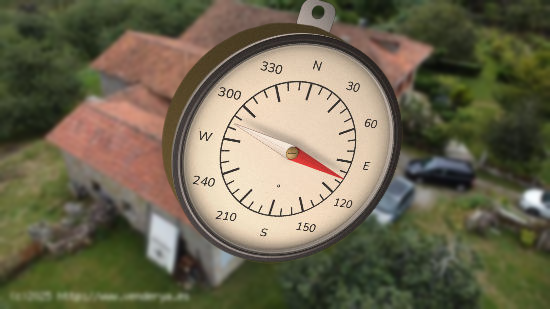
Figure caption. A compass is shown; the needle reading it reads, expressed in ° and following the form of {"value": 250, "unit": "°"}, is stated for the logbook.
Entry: {"value": 105, "unit": "°"}
